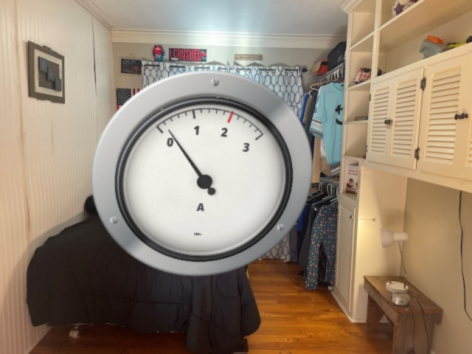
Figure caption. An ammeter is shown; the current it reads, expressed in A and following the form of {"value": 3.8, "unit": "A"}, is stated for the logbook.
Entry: {"value": 0.2, "unit": "A"}
